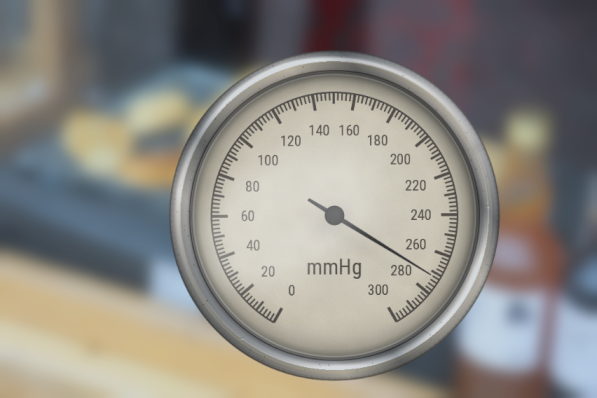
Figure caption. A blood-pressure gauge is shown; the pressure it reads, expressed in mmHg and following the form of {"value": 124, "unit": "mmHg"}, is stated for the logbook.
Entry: {"value": 272, "unit": "mmHg"}
